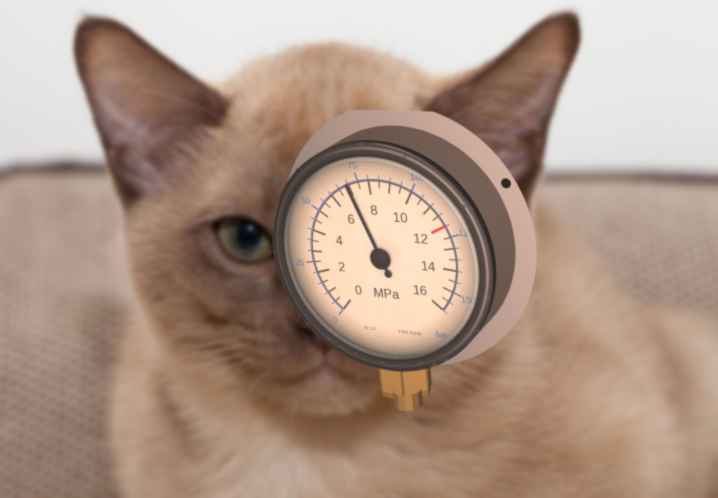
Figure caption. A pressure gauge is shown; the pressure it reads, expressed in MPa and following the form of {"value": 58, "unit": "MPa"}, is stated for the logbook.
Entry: {"value": 7, "unit": "MPa"}
